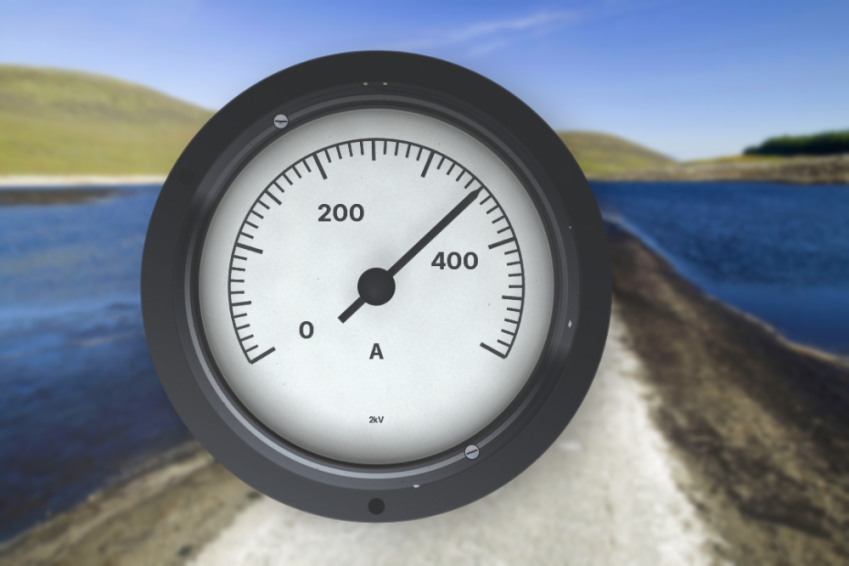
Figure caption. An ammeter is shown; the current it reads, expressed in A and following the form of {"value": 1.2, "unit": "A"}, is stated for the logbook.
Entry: {"value": 350, "unit": "A"}
